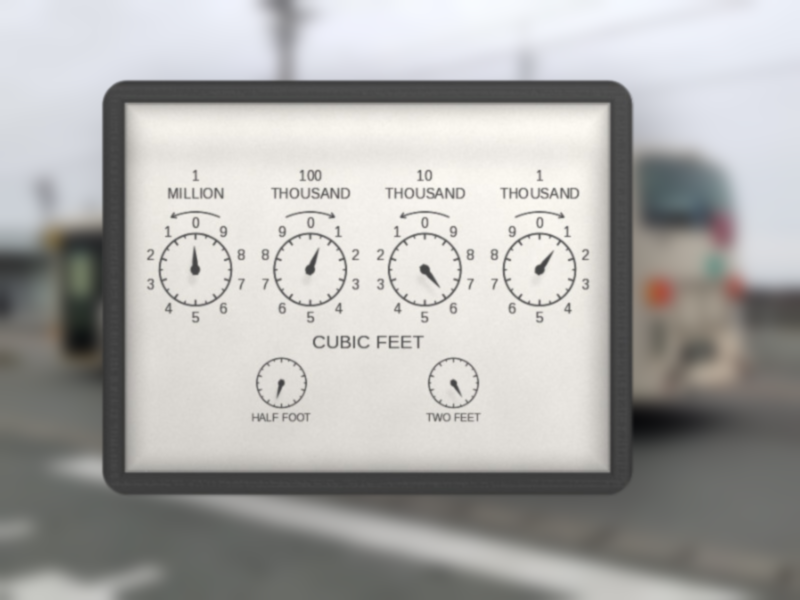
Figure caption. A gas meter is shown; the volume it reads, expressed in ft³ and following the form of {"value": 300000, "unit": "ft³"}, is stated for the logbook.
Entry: {"value": 6100, "unit": "ft³"}
